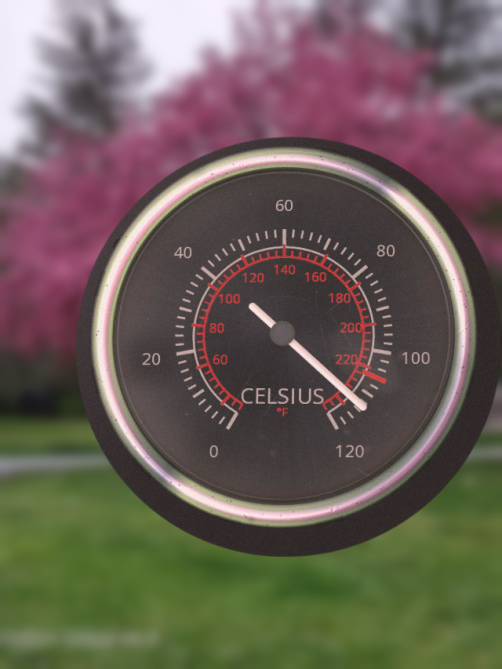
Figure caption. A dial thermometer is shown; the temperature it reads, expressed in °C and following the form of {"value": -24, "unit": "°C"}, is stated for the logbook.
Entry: {"value": 113, "unit": "°C"}
